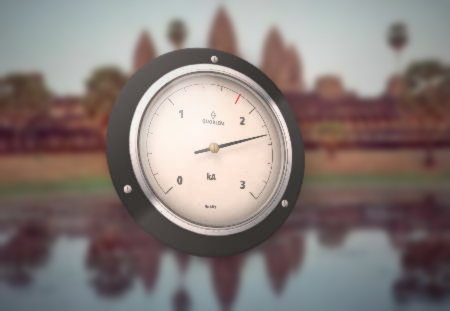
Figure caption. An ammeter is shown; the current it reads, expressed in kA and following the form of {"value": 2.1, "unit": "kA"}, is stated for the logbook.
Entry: {"value": 2.3, "unit": "kA"}
